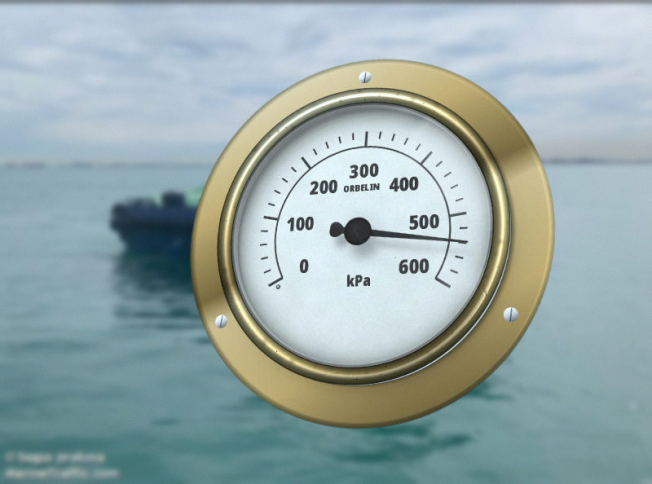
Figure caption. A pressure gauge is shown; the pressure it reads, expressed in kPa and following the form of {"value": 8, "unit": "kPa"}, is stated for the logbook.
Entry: {"value": 540, "unit": "kPa"}
